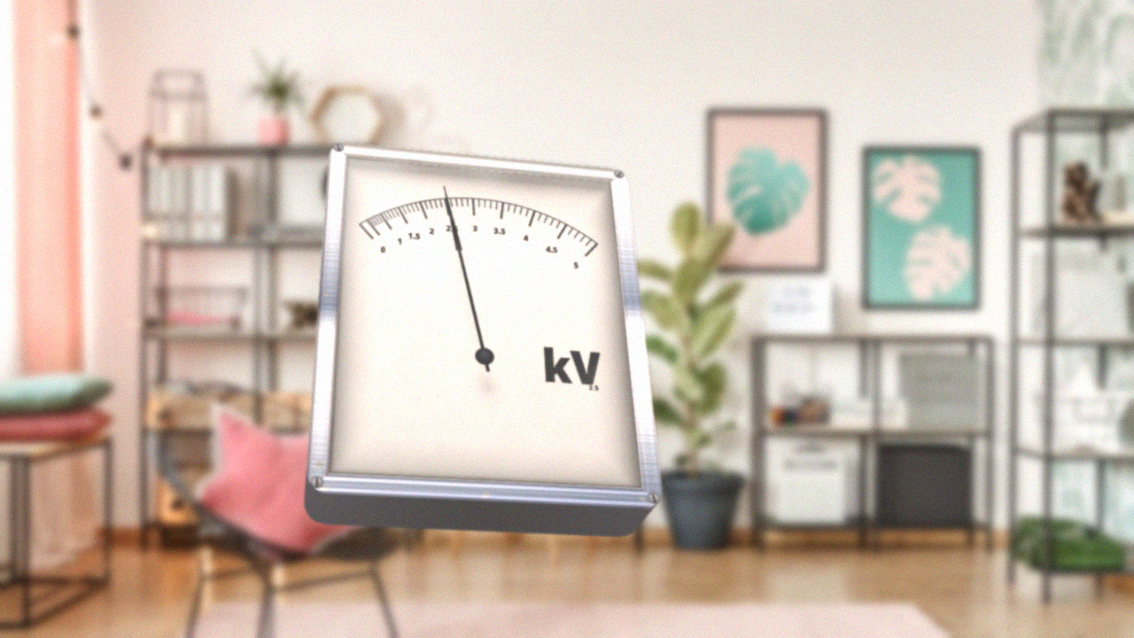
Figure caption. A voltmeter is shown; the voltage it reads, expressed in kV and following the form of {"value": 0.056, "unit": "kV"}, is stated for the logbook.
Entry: {"value": 2.5, "unit": "kV"}
